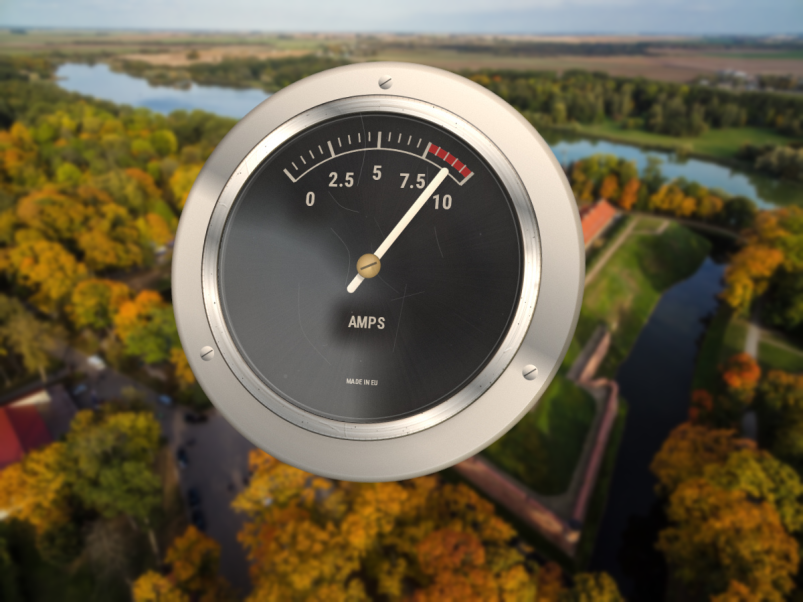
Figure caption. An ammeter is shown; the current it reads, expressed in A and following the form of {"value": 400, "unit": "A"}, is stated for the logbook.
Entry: {"value": 9, "unit": "A"}
